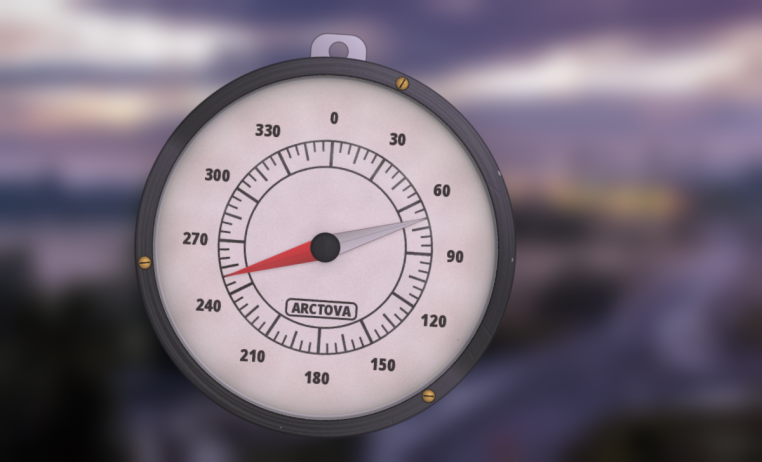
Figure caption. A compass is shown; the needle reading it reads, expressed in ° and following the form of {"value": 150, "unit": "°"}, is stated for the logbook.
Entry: {"value": 250, "unit": "°"}
